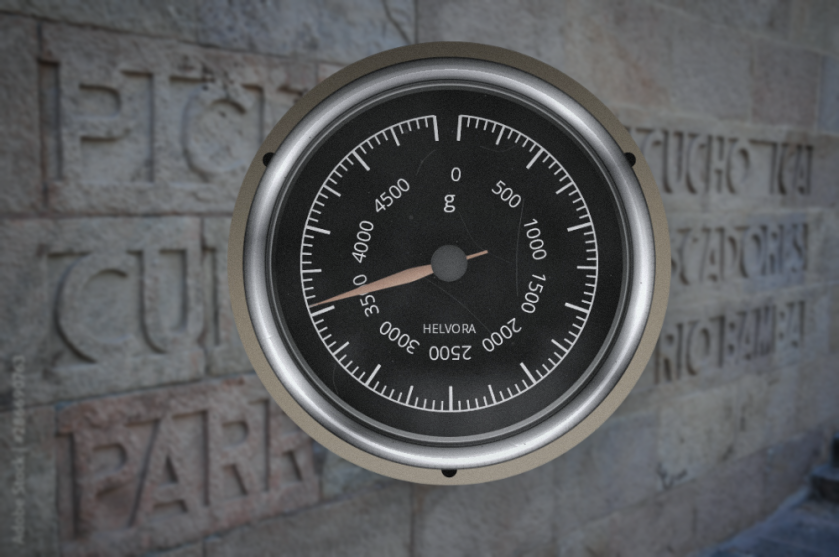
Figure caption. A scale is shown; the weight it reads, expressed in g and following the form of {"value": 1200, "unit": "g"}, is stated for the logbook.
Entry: {"value": 3550, "unit": "g"}
